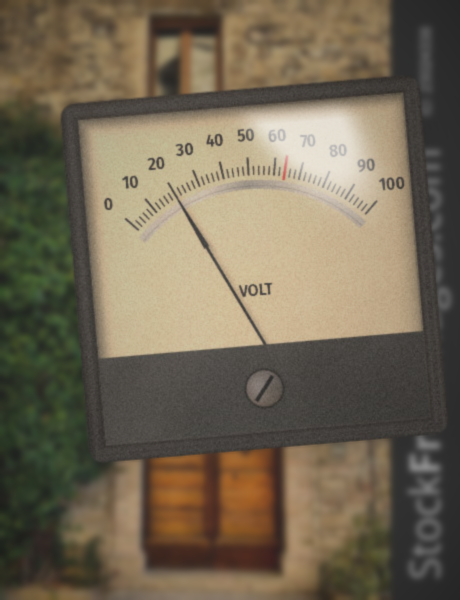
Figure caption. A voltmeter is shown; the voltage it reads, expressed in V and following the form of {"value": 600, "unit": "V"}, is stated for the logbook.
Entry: {"value": 20, "unit": "V"}
